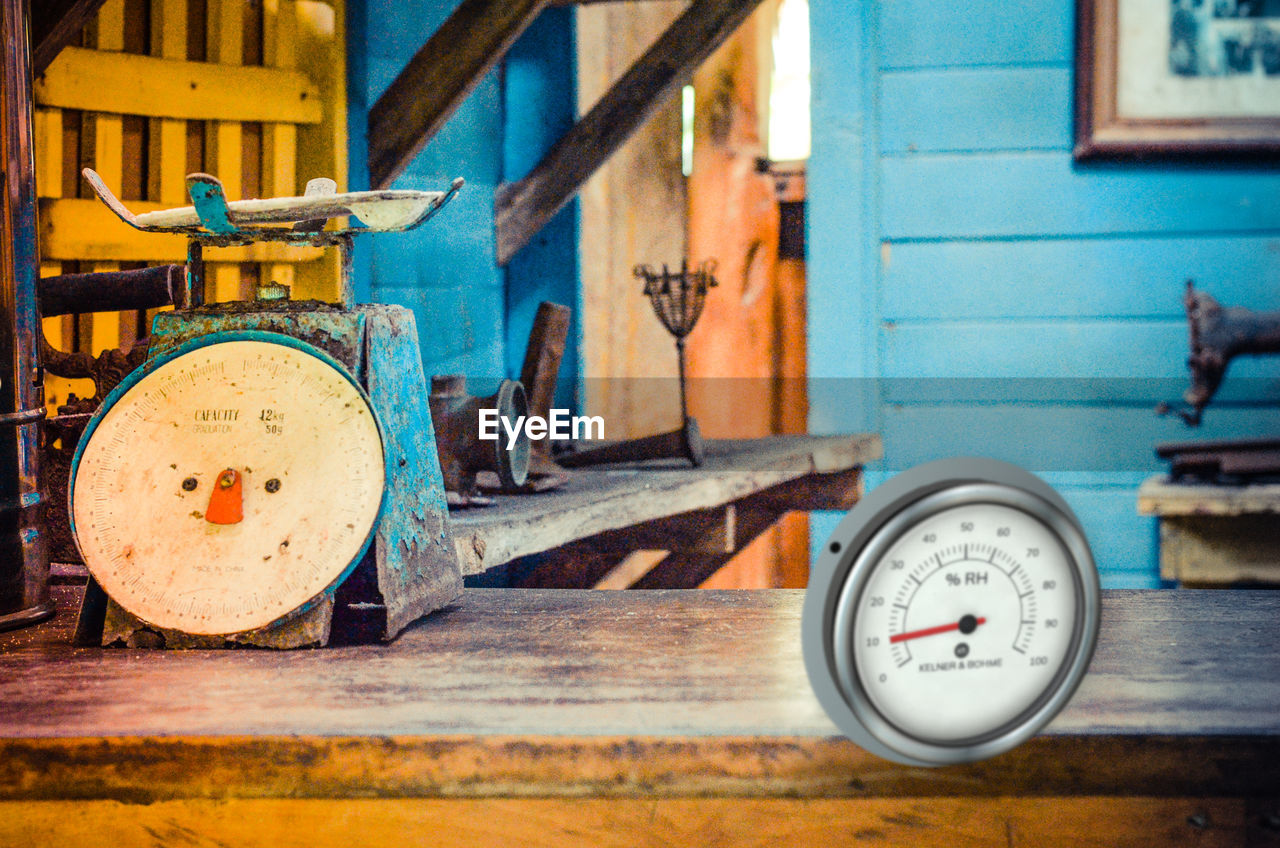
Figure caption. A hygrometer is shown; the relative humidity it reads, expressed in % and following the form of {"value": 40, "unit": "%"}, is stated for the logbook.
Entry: {"value": 10, "unit": "%"}
